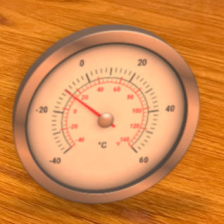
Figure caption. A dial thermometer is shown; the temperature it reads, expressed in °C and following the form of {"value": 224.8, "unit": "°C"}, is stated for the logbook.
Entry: {"value": -10, "unit": "°C"}
